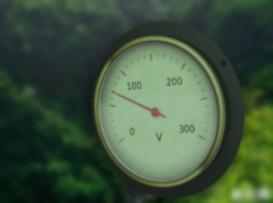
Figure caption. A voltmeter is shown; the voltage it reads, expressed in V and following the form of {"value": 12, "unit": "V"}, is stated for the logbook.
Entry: {"value": 70, "unit": "V"}
